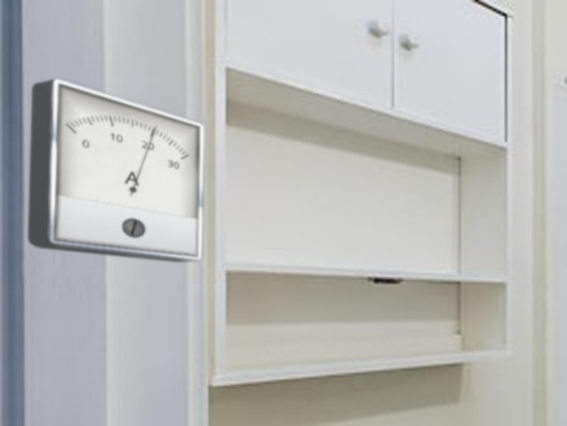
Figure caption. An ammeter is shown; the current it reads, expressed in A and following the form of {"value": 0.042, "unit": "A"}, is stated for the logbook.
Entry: {"value": 20, "unit": "A"}
